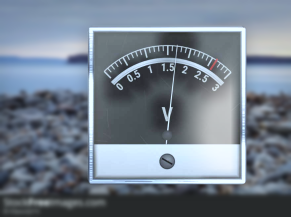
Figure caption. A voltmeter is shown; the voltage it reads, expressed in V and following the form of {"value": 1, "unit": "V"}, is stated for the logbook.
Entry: {"value": 1.7, "unit": "V"}
